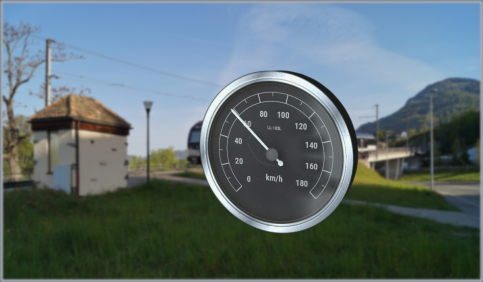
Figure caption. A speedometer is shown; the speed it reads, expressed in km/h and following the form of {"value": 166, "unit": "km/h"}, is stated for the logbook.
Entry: {"value": 60, "unit": "km/h"}
